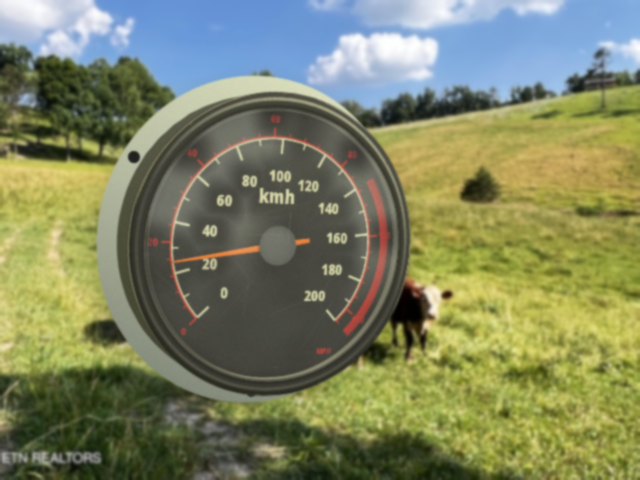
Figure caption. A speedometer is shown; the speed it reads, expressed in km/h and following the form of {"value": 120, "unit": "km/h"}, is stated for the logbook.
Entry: {"value": 25, "unit": "km/h"}
